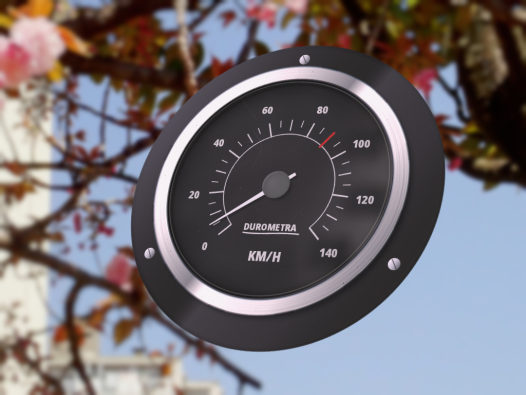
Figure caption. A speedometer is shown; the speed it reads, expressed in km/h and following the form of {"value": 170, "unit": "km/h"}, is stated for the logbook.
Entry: {"value": 5, "unit": "km/h"}
